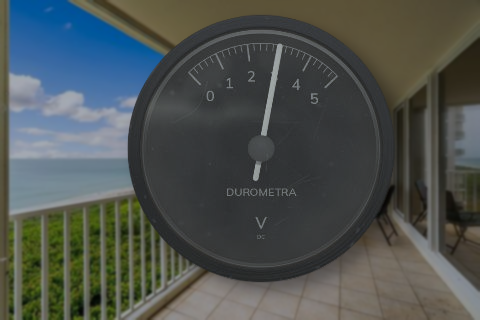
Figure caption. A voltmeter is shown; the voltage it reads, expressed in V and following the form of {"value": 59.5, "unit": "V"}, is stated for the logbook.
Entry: {"value": 3, "unit": "V"}
